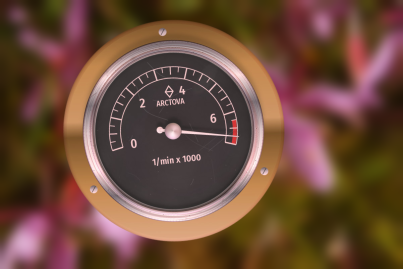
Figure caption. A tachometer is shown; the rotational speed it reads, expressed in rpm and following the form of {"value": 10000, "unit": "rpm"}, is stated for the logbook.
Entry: {"value": 6750, "unit": "rpm"}
